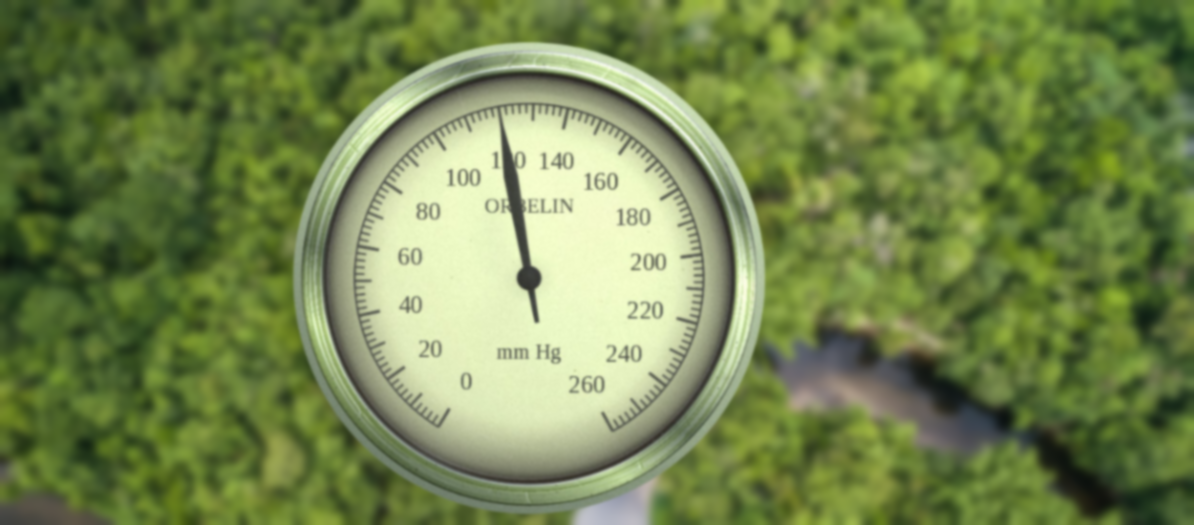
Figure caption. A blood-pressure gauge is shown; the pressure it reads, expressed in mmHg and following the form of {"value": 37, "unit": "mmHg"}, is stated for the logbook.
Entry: {"value": 120, "unit": "mmHg"}
